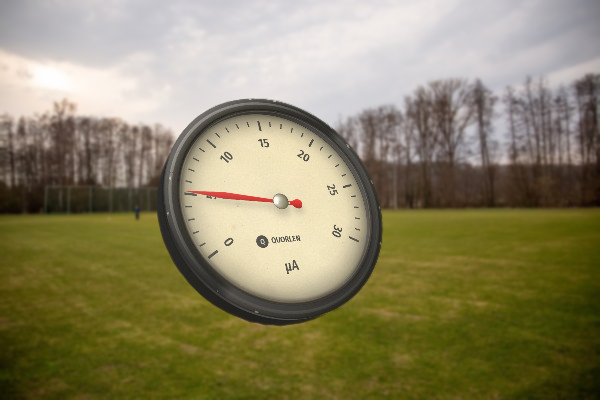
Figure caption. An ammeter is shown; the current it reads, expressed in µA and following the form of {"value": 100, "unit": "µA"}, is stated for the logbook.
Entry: {"value": 5, "unit": "µA"}
